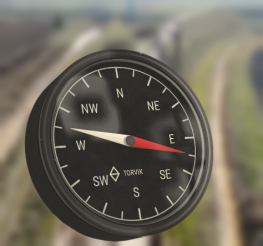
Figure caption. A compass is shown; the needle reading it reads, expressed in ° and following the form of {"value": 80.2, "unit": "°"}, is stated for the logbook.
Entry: {"value": 105, "unit": "°"}
